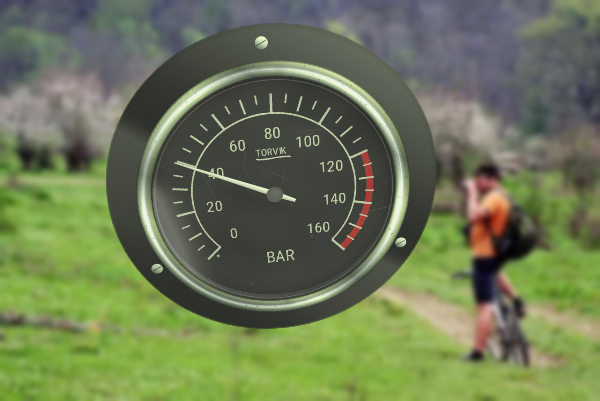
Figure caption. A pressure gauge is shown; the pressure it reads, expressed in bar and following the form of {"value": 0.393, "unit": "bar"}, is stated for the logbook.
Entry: {"value": 40, "unit": "bar"}
